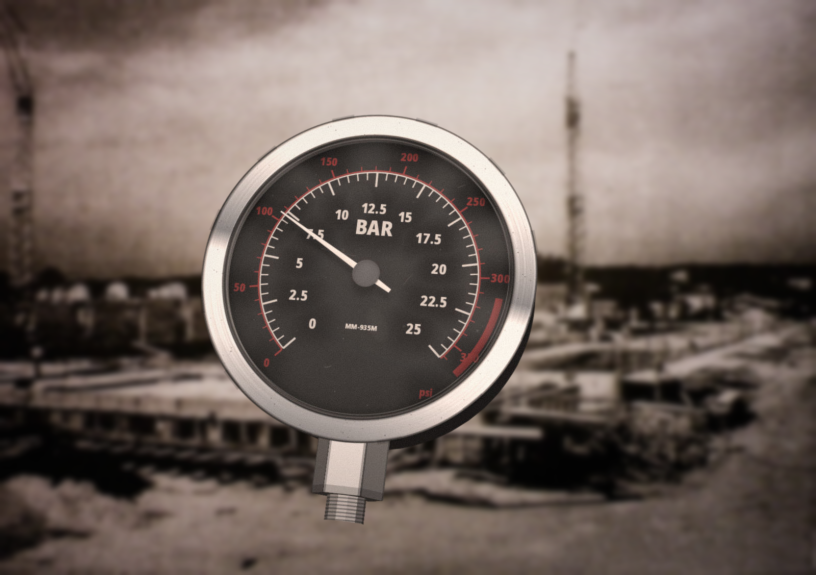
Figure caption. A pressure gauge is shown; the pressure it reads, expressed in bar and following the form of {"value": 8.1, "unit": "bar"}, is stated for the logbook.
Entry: {"value": 7.25, "unit": "bar"}
